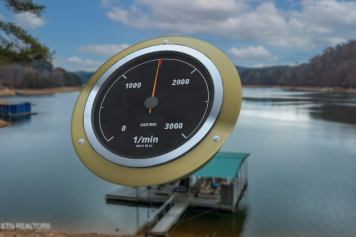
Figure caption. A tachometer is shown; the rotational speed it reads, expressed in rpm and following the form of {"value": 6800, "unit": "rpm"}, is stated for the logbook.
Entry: {"value": 1500, "unit": "rpm"}
